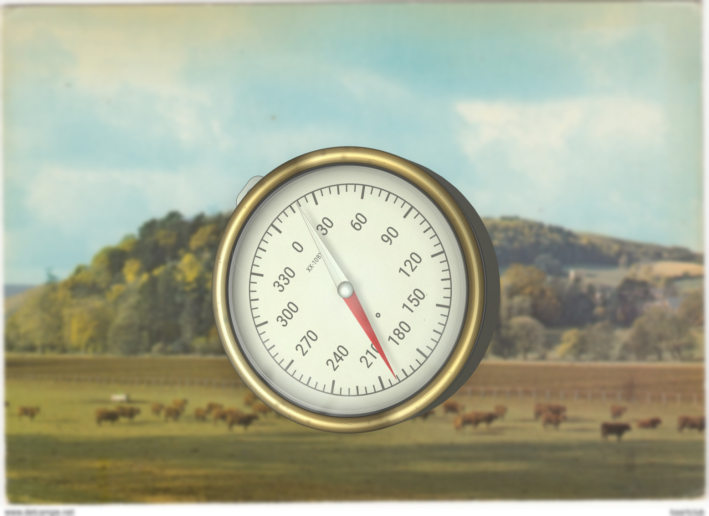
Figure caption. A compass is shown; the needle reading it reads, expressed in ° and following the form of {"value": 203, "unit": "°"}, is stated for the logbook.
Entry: {"value": 200, "unit": "°"}
